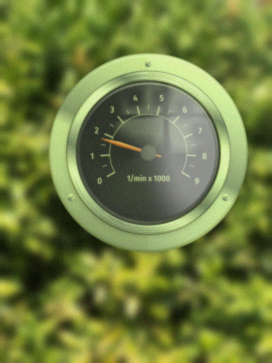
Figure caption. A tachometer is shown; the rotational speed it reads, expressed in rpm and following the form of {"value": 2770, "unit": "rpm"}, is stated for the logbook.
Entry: {"value": 1750, "unit": "rpm"}
